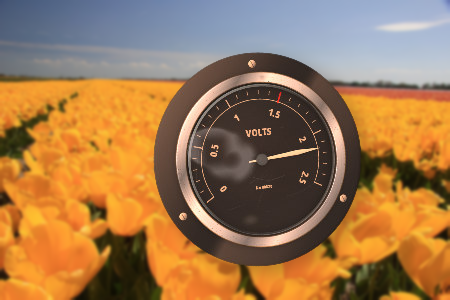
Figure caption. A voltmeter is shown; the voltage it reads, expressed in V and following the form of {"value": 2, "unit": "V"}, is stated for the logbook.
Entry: {"value": 2.15, "unit": "V"}
